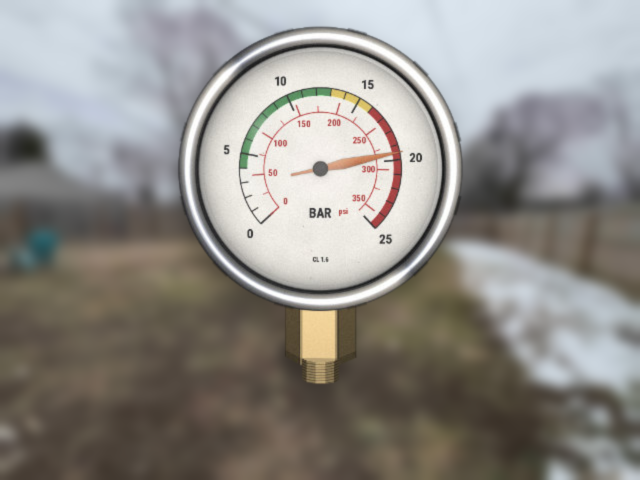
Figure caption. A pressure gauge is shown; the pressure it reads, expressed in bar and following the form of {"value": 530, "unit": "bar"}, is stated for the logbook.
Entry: {"value": 19.5, "unit": "bar"}
